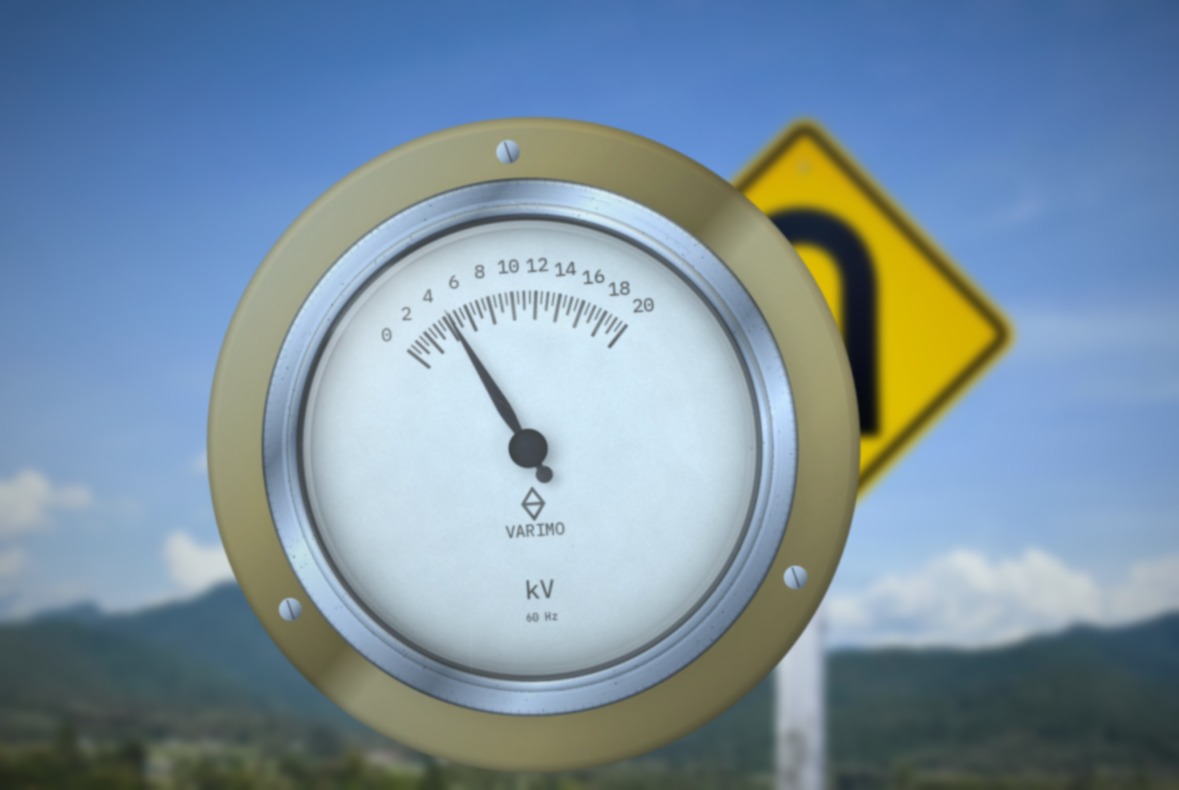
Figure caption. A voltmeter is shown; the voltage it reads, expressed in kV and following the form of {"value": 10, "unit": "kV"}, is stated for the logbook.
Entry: {"value": 4.5, "unit": "kV"}
